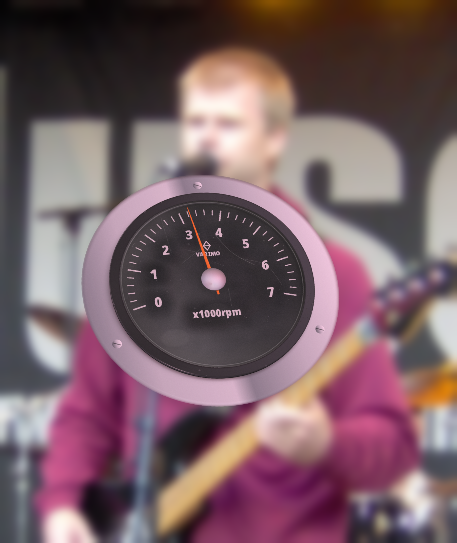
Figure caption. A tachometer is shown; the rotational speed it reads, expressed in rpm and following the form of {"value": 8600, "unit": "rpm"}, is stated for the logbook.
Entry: {"value": 3200, "unit": "rpm"}
